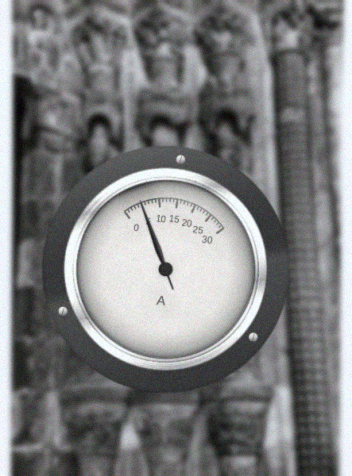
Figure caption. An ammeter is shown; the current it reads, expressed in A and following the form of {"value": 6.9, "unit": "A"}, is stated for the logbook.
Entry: {"value": 5, "unit": "A"}
